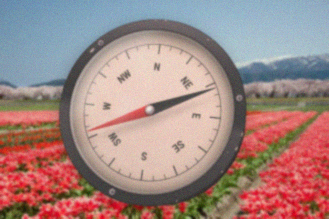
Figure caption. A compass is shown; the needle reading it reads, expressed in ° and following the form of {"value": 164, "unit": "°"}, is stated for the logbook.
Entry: {"value": 245, "unit": "°"}
